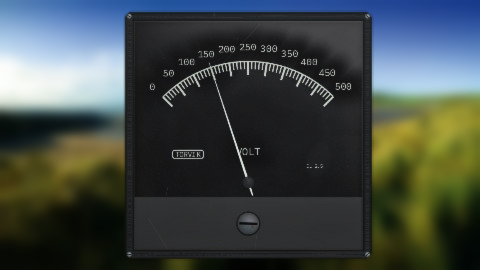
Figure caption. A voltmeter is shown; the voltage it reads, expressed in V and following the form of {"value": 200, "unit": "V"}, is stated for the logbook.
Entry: {"value": 150, "unit": "V"}
